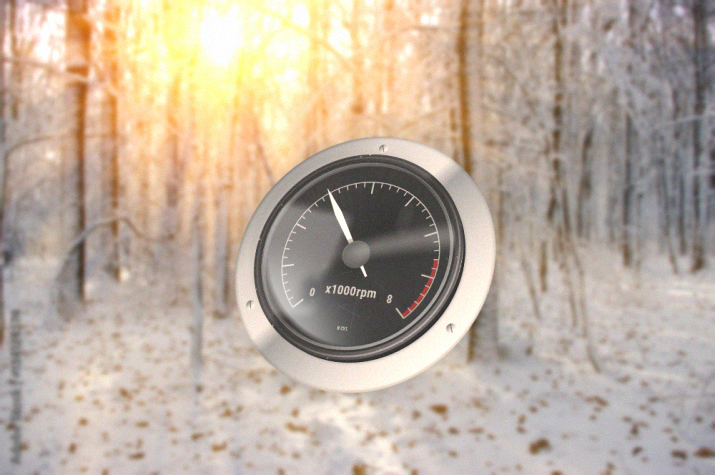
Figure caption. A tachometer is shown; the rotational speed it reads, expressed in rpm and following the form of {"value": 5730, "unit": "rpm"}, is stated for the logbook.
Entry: {"value": 3000, "unit": "rpm"}
